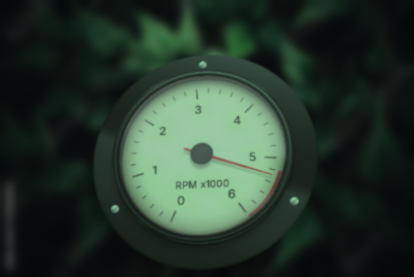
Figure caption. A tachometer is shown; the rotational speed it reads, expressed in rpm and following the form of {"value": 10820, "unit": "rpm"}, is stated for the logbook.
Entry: {"value": 5300, "unit": "rpm"}
